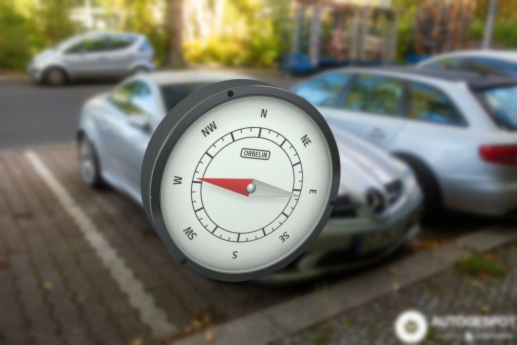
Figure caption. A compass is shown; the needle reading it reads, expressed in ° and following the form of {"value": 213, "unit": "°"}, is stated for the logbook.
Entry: {"value": 275, "unit": "°"}
